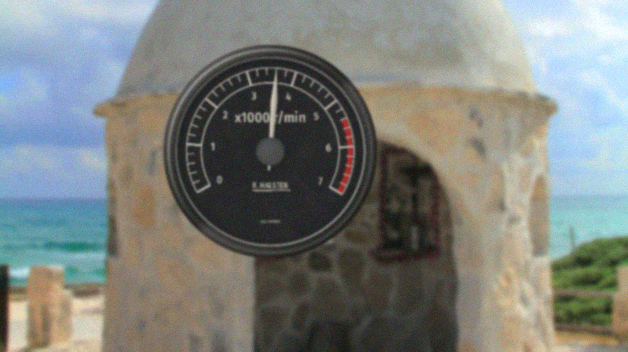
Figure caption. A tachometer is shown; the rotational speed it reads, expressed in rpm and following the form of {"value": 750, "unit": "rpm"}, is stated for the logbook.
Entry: {"value": 3600, "unit": "rpm"}
